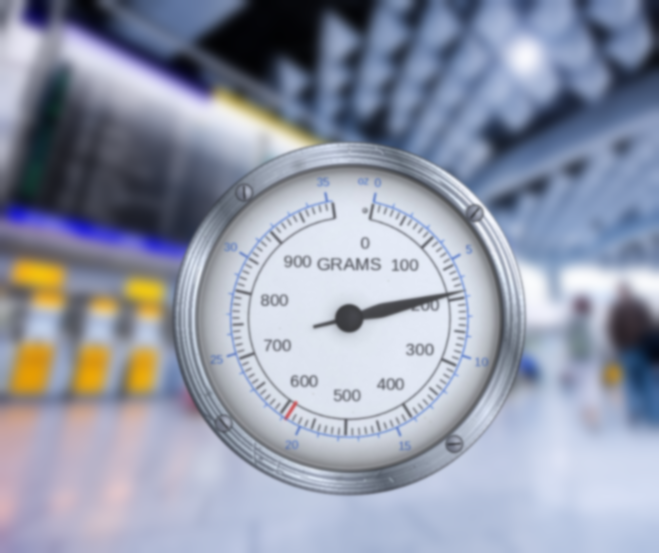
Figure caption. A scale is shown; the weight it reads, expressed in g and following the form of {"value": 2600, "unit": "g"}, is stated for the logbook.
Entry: {"value": 190, "unit": "g"}
